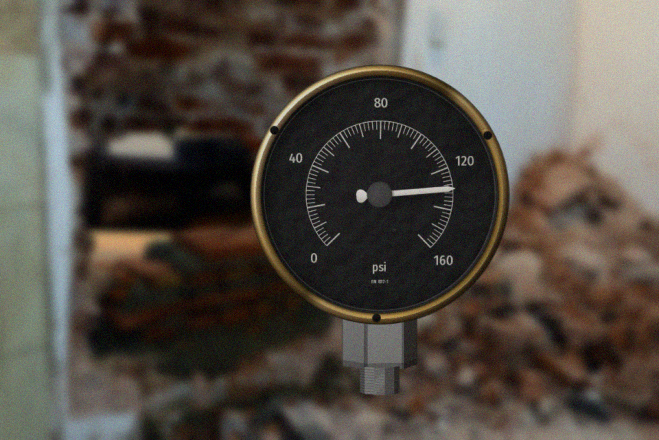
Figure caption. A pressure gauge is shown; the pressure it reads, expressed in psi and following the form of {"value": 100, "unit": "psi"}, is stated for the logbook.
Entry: {"value": 130, "unit": "psi"}
